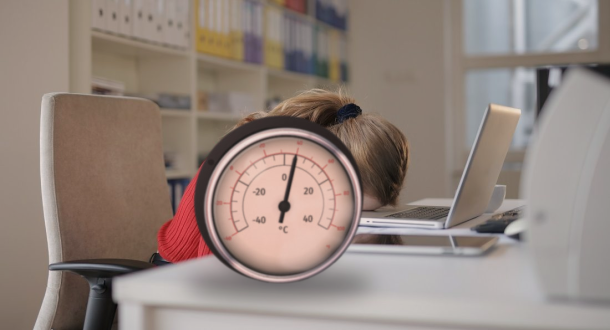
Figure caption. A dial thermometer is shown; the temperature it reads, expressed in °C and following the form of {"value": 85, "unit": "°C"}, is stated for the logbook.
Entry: {"value": 4, "unit": "°C"}
